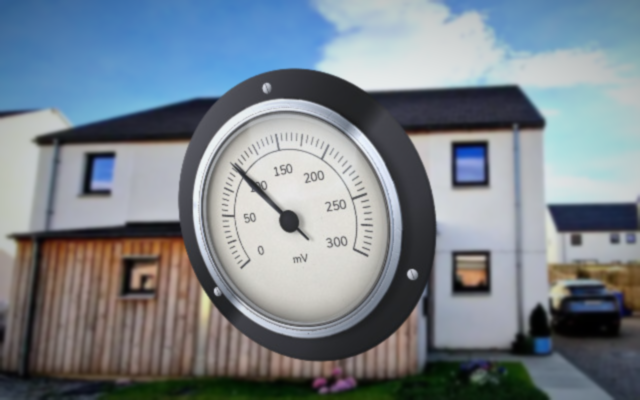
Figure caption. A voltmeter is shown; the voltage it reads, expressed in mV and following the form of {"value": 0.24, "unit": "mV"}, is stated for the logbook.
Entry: {"value": 100, "unit": "mV"}
